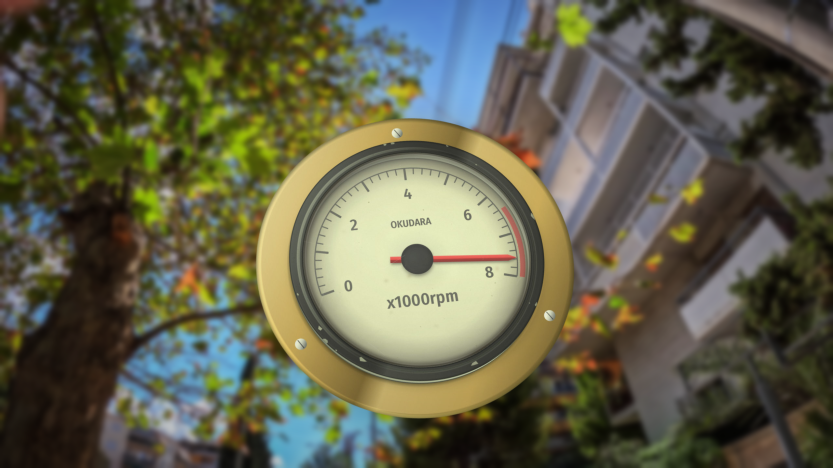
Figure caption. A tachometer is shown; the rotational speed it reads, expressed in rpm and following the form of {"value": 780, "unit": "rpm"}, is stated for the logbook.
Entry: {"value": 7600, "unit": "rpm"}
